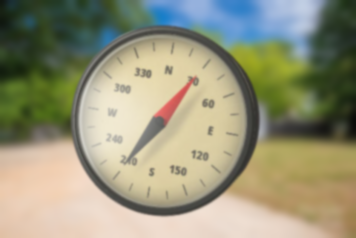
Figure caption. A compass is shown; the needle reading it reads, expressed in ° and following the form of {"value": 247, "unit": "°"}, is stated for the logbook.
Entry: {"value": 30, "unit": "°"}
